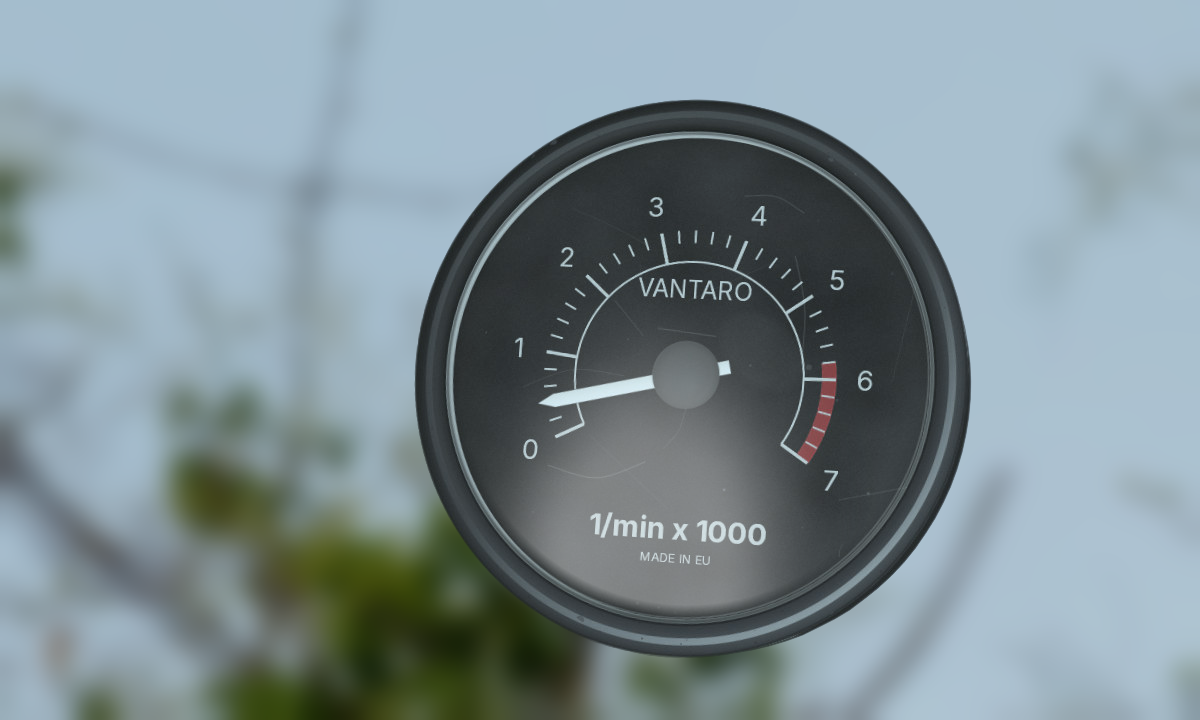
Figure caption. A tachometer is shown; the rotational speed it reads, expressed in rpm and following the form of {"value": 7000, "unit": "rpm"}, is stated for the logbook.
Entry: {"value": 400, "unit": "rpm"}
